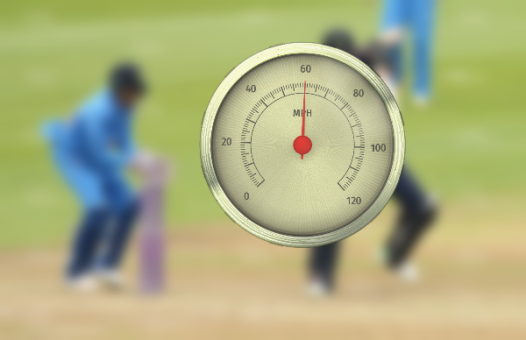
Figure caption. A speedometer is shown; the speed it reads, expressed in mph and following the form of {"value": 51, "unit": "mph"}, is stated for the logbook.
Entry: {"value": 60, "unit": "mph"}
